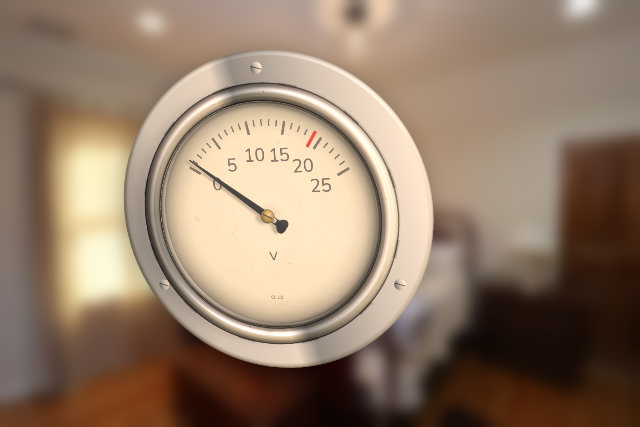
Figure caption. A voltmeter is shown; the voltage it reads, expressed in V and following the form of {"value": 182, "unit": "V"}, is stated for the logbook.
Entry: {"value": 1, "unit": "V"}
